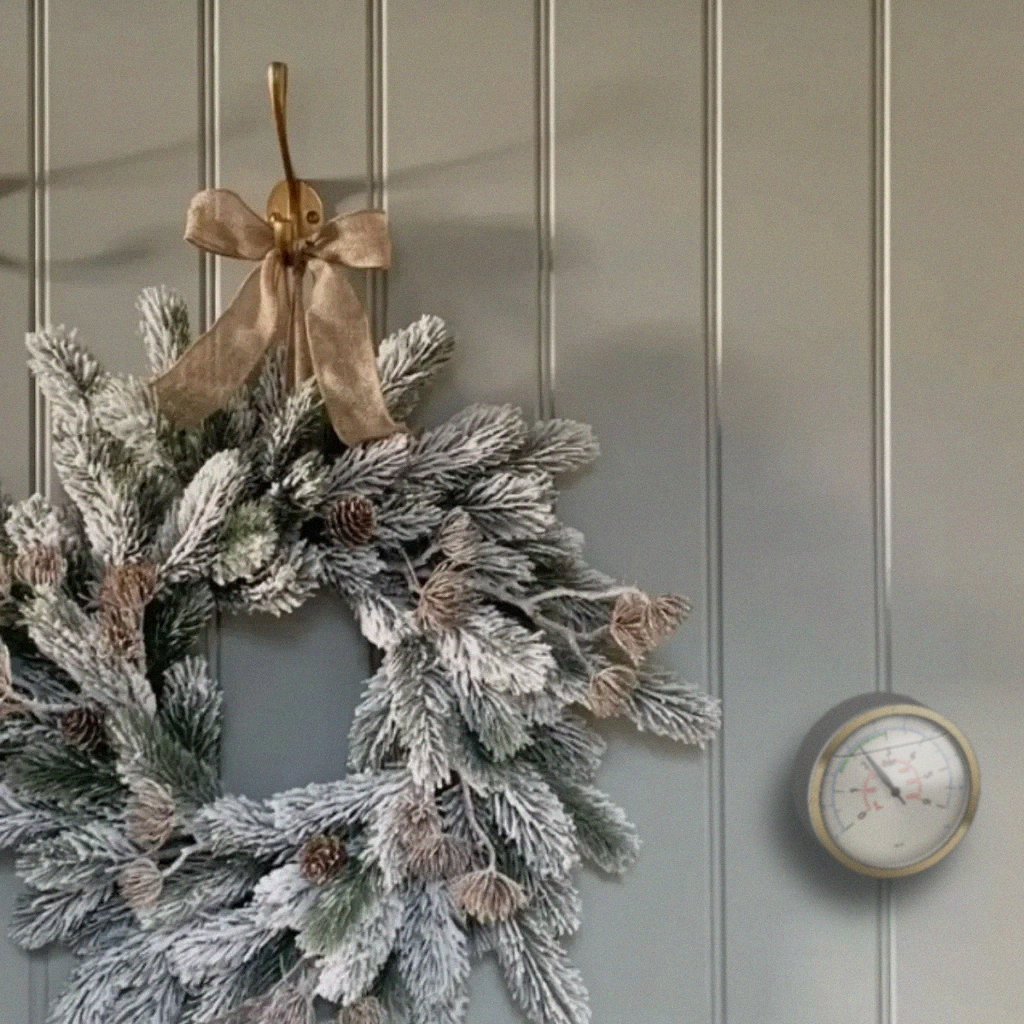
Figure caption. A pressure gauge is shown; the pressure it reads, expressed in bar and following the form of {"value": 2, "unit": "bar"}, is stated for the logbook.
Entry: {"value": 2.25, "unit": "bar"}
